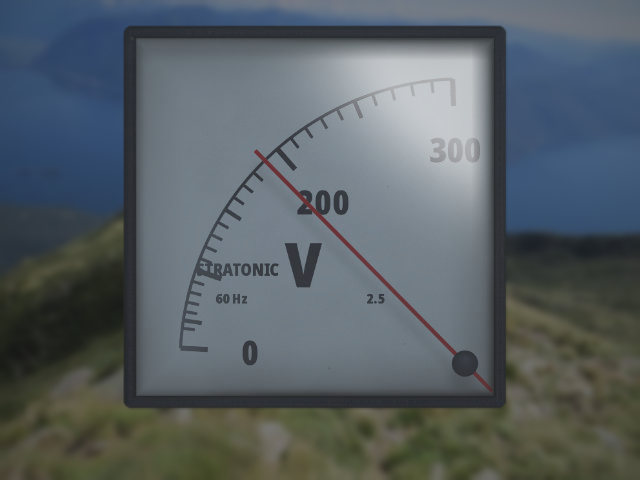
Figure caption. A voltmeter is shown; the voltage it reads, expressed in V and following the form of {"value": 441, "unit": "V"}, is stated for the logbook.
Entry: {"value": 190, "unit": "V"}
